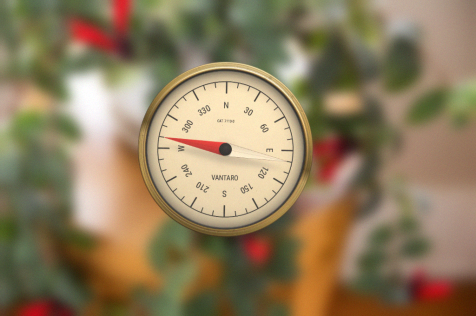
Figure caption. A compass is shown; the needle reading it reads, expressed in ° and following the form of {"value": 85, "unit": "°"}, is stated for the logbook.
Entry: {"value": 280, "unit": "°"}
